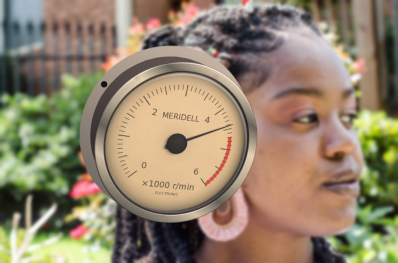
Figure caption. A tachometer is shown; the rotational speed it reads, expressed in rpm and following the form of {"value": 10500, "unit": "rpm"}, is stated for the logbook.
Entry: {"value": 4400, "unit": "rpm"}
